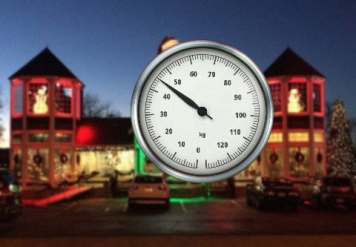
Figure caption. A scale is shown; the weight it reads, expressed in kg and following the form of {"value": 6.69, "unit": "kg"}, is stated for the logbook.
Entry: {"value": 45, "unit": "kg"}
